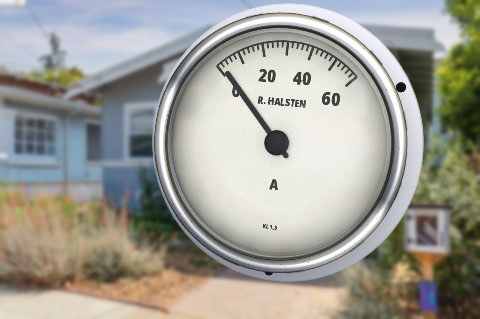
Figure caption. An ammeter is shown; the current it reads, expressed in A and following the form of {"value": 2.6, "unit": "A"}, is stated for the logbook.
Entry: {"value": 2, "unit": "A"}
